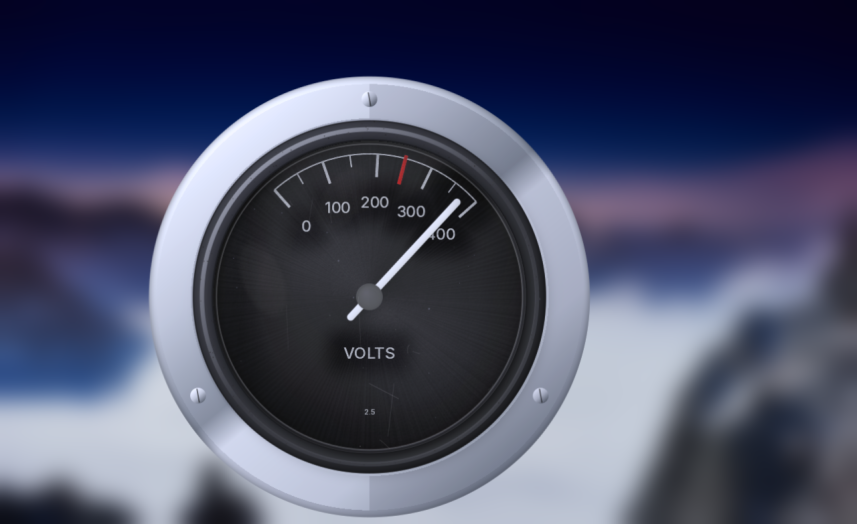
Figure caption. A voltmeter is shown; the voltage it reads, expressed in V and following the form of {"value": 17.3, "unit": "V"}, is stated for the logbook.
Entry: {"value": 375, "unit": "V"}
